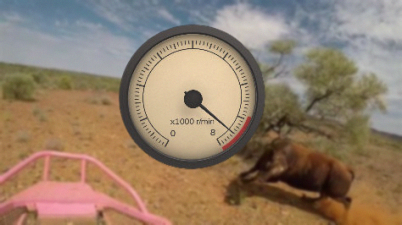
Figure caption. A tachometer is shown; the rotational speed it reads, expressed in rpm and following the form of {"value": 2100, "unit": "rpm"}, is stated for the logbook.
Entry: {"value": 7500, "unit": "rpm"}
